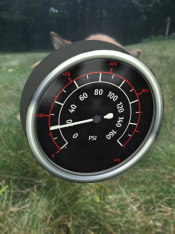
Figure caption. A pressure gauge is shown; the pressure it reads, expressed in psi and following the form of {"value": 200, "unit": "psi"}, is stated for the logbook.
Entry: {"value": 20, "unit": "psi"}
